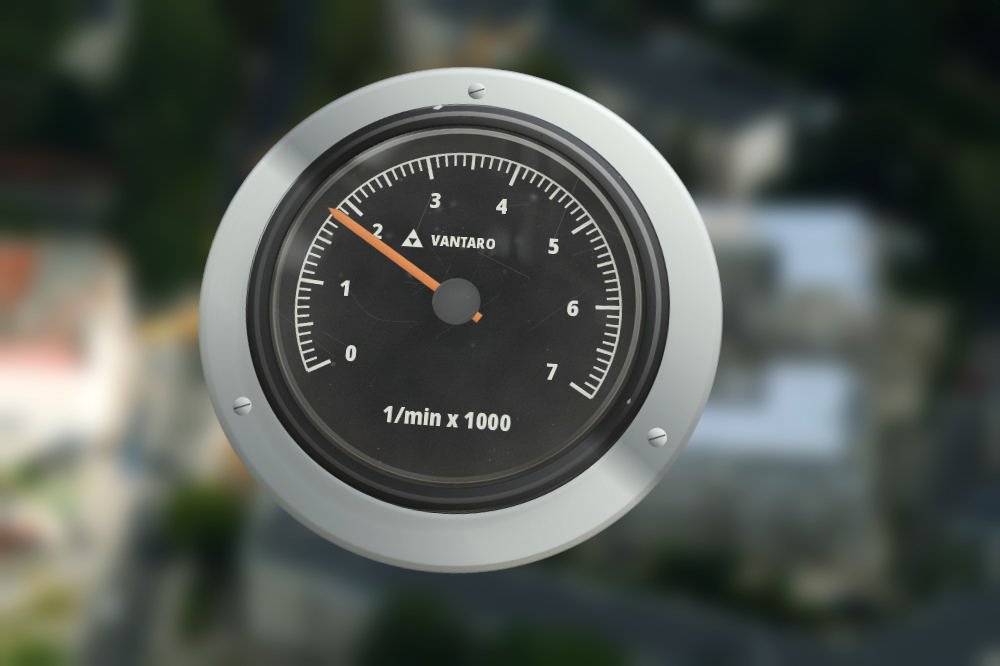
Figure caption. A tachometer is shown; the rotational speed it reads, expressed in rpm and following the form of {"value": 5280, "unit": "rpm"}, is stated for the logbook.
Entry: {"value": 1800, "unit": "rpm"}
